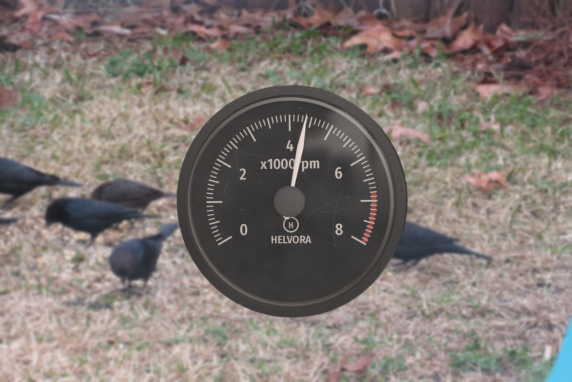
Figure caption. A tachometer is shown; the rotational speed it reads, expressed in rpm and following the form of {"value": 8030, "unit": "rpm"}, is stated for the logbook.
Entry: {"value": 4400, "unit": "rpm"}
